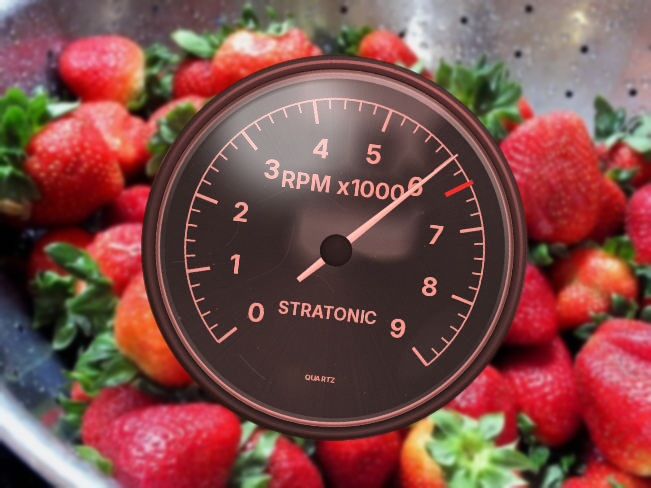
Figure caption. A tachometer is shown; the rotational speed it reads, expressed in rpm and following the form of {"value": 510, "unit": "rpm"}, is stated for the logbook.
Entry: {"value": 6000, "unit": "rpm"}
